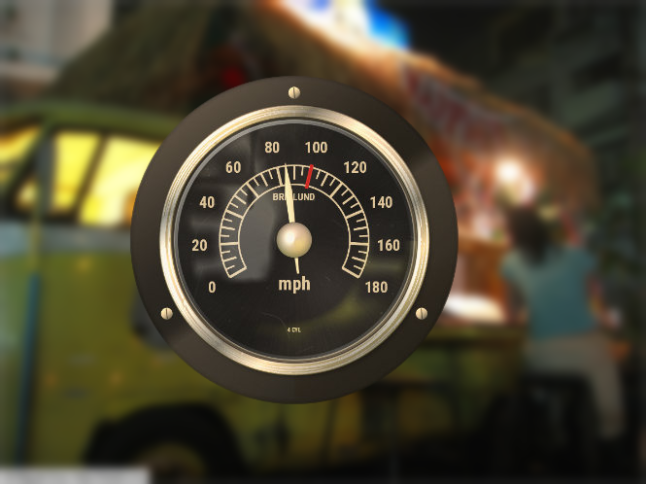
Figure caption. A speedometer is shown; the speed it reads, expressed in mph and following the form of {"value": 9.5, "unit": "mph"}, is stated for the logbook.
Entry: {"value": 85, "unit": "mph"}
